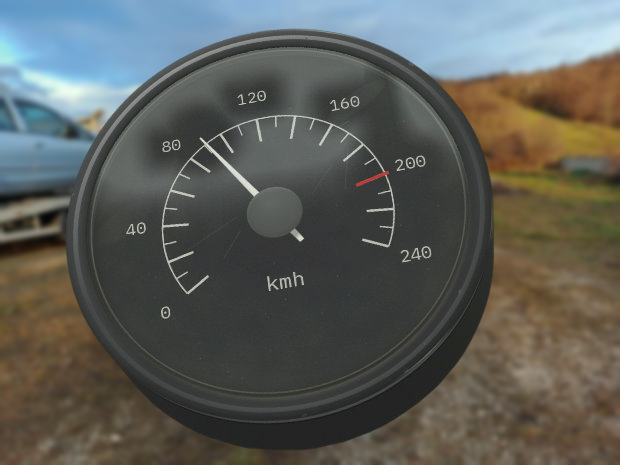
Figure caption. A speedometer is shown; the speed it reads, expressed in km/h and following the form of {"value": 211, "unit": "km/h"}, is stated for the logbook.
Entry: {"value": 90, "unit": "km/h"}
